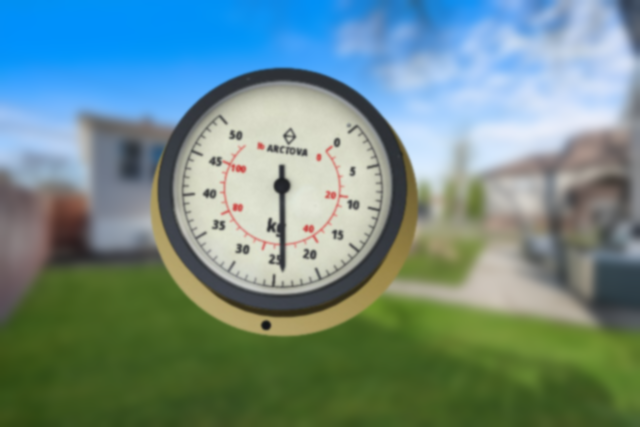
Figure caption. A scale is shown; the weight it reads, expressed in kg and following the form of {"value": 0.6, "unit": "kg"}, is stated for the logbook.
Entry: {"value": 24, "unit": "kg"}
